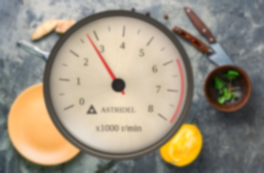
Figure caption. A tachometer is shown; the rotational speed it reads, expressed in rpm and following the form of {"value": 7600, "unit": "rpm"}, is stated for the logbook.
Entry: {"value": 2750, "unit": "rpm"}
